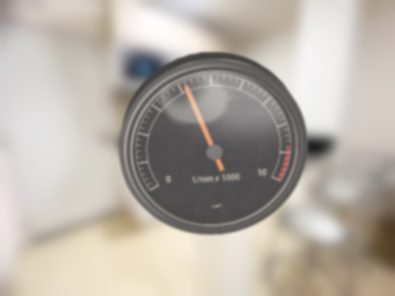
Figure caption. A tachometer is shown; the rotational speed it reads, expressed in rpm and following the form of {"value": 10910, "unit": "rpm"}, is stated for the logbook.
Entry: {"value": 4200, "unit": "rpm"}
